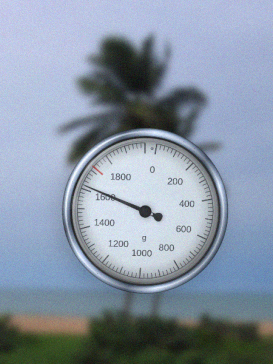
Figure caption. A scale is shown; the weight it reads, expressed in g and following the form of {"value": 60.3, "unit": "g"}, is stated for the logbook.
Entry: {"value": 1620, "unit": "g"}
